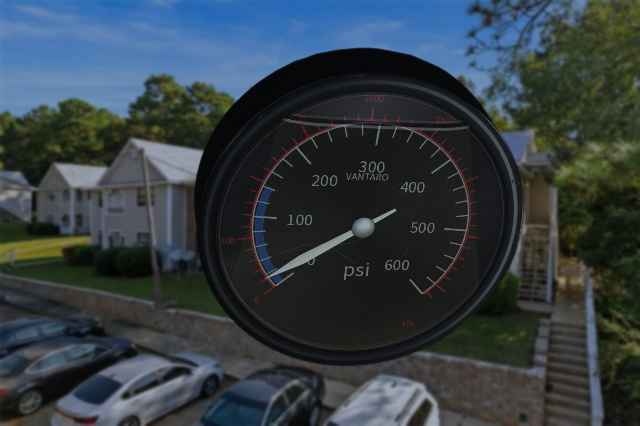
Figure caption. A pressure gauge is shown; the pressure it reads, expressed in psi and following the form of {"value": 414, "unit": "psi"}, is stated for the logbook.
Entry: {"value": 20, "unit": "psi"}
